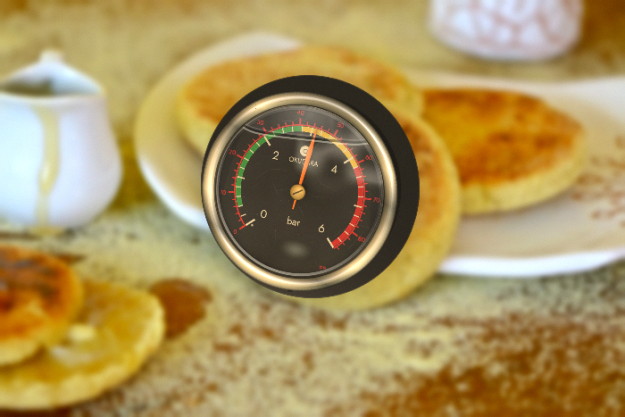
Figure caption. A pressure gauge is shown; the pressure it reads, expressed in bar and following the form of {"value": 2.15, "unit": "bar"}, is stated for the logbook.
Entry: {"value": 3.1, "unit": "bar"}
